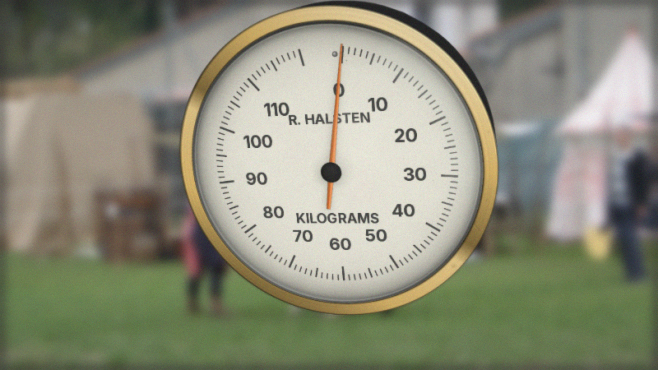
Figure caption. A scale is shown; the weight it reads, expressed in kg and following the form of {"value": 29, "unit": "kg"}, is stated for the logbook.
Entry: {"value": 0, "unit": "kg"}
